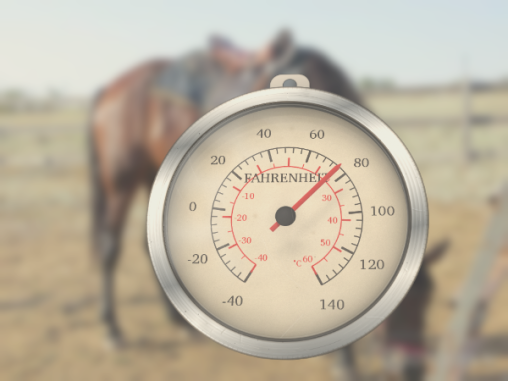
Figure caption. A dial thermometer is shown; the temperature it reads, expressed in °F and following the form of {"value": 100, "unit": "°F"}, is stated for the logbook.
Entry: {"value": 76, "unit": "°F"}
